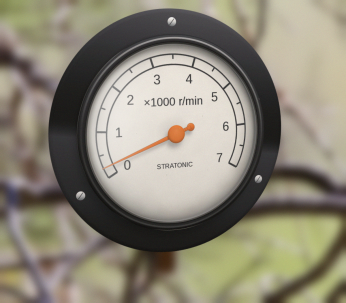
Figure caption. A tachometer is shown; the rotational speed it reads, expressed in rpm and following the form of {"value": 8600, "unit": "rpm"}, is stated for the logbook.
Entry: {"value": 250, "unit": "rpm"}
